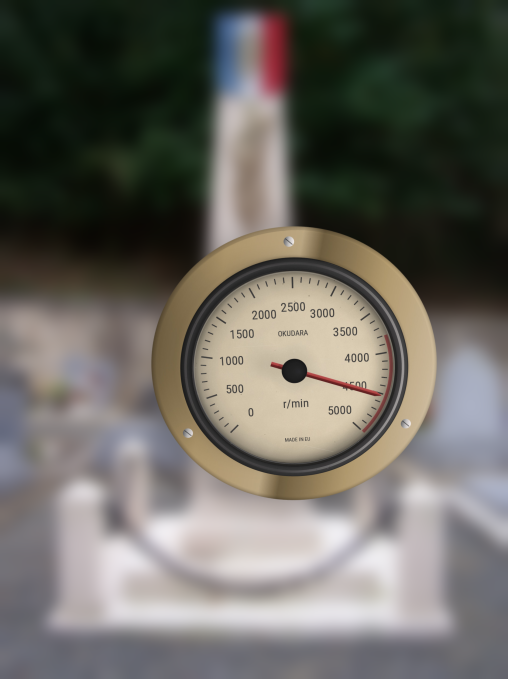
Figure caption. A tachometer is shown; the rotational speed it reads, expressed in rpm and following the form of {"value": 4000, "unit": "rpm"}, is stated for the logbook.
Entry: {"value": 4500, "unit": "rpm"}
